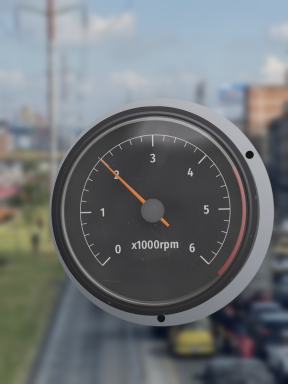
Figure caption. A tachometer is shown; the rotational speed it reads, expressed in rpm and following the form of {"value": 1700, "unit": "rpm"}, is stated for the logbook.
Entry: {"value": 2000, "unit": "rpm"}
